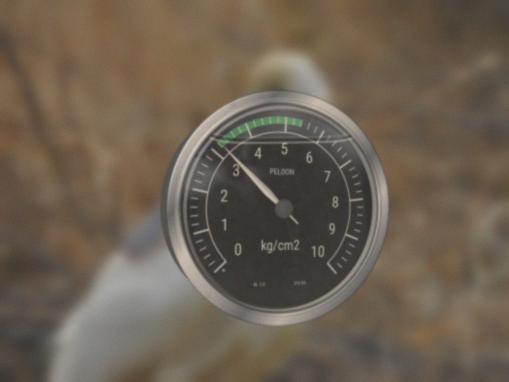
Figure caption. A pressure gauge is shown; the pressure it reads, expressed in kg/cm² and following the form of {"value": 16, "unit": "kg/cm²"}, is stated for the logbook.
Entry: {"value": 3.2, "unit": "kg/cm²"}
